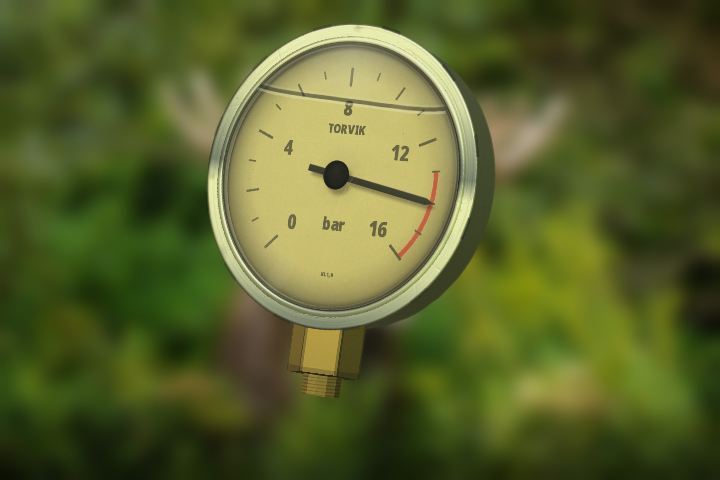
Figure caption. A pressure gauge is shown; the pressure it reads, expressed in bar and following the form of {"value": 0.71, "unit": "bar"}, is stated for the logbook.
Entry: {"value": 14, "unit": "bar"}
